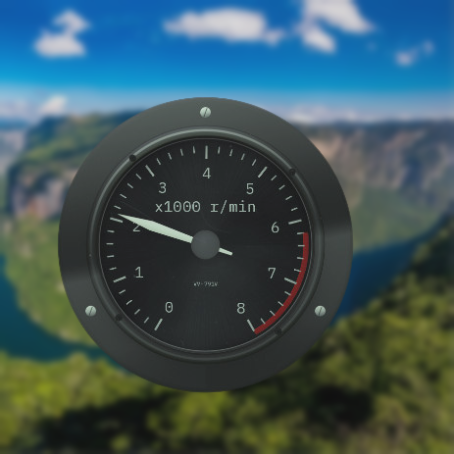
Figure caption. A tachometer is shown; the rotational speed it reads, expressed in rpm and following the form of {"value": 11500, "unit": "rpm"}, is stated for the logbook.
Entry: {"value": 2100, "unit": "rpm"}
